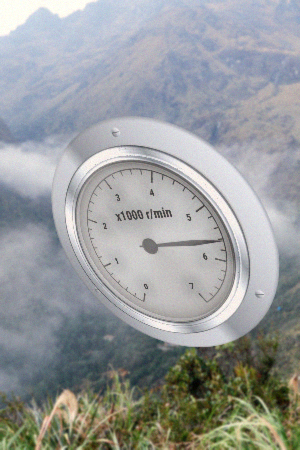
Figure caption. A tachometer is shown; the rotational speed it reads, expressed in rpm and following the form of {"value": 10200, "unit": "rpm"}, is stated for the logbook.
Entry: {"value": 5600, "unit": "rpm"}
